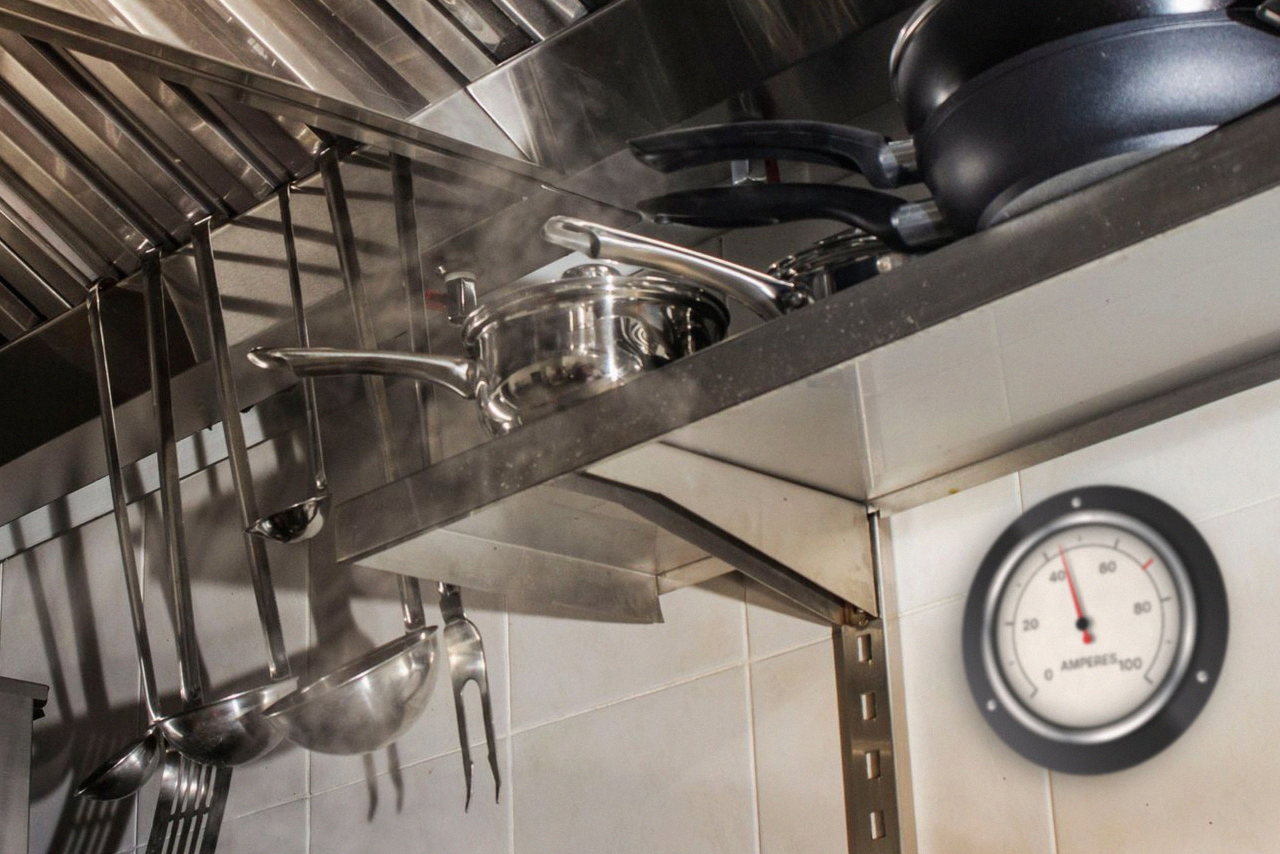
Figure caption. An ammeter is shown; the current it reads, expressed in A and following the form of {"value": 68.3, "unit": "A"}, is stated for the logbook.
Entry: {"value": 45, "unit": "A"}
